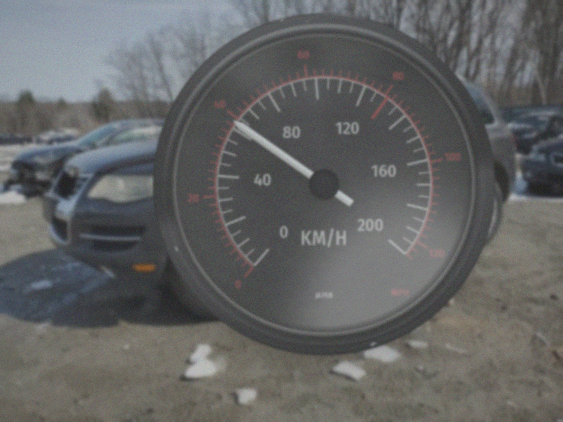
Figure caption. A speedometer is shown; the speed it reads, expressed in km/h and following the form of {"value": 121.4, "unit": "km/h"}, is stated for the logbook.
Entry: {"value": 62.5, "unit": "km/h"}
